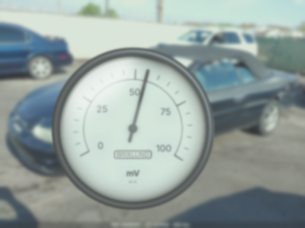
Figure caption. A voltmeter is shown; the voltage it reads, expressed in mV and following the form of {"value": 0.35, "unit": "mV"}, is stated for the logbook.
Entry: {"value": 55, "unit": "mV"}
